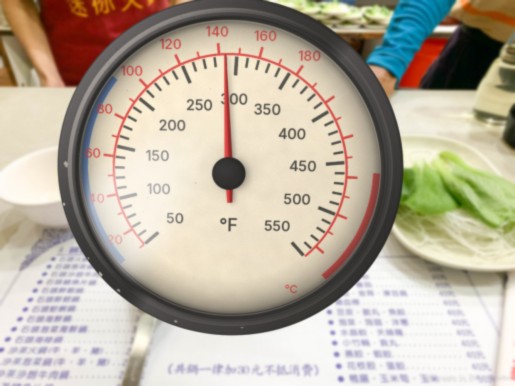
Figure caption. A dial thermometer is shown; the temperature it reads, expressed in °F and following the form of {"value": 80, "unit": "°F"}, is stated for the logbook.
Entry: {"value": 290, "unit": "°F"}
